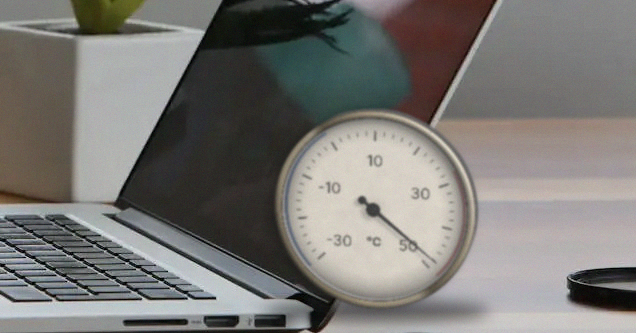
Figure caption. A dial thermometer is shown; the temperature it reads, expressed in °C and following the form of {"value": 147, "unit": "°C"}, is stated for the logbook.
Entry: {"value": 48, "unit": "°C"}
